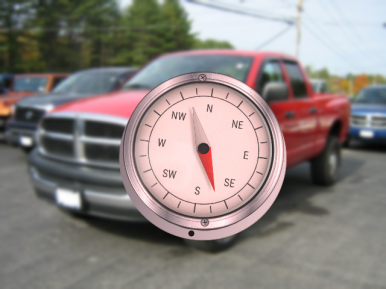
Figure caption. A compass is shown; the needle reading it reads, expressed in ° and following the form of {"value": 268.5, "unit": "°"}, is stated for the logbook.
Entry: {"value": 157.5, "unit": "°"}
